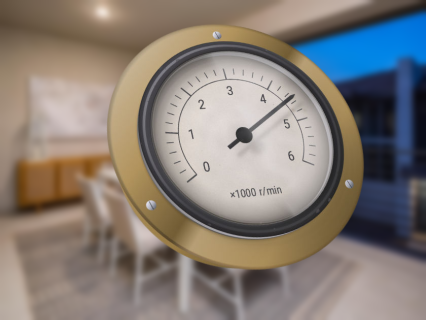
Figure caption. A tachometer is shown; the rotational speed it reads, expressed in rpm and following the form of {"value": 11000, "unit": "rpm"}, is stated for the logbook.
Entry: {"value": 4500, "unit": "rpm"}
